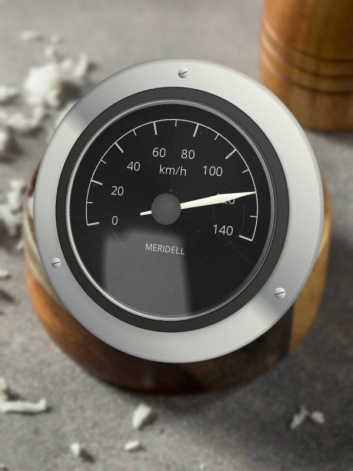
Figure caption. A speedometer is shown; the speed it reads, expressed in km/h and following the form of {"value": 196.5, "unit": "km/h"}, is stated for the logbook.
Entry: {"value": 120, "unit": "km/h"}
